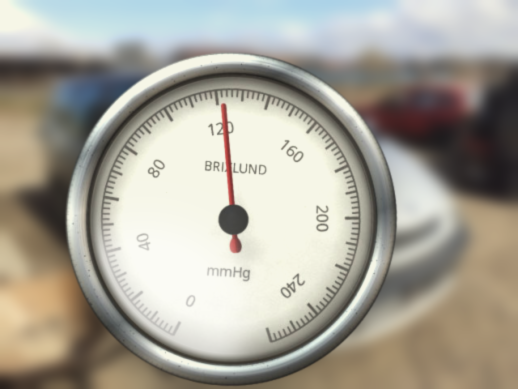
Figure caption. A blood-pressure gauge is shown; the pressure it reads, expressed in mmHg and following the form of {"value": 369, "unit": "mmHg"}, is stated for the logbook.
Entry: {"value": 122, "unit": "mmHg"}
